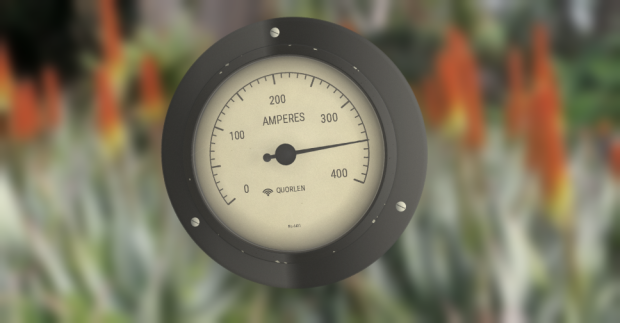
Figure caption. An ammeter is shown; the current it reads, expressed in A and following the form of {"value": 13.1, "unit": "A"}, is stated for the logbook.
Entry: {"value": 350, "unit": "A"}
